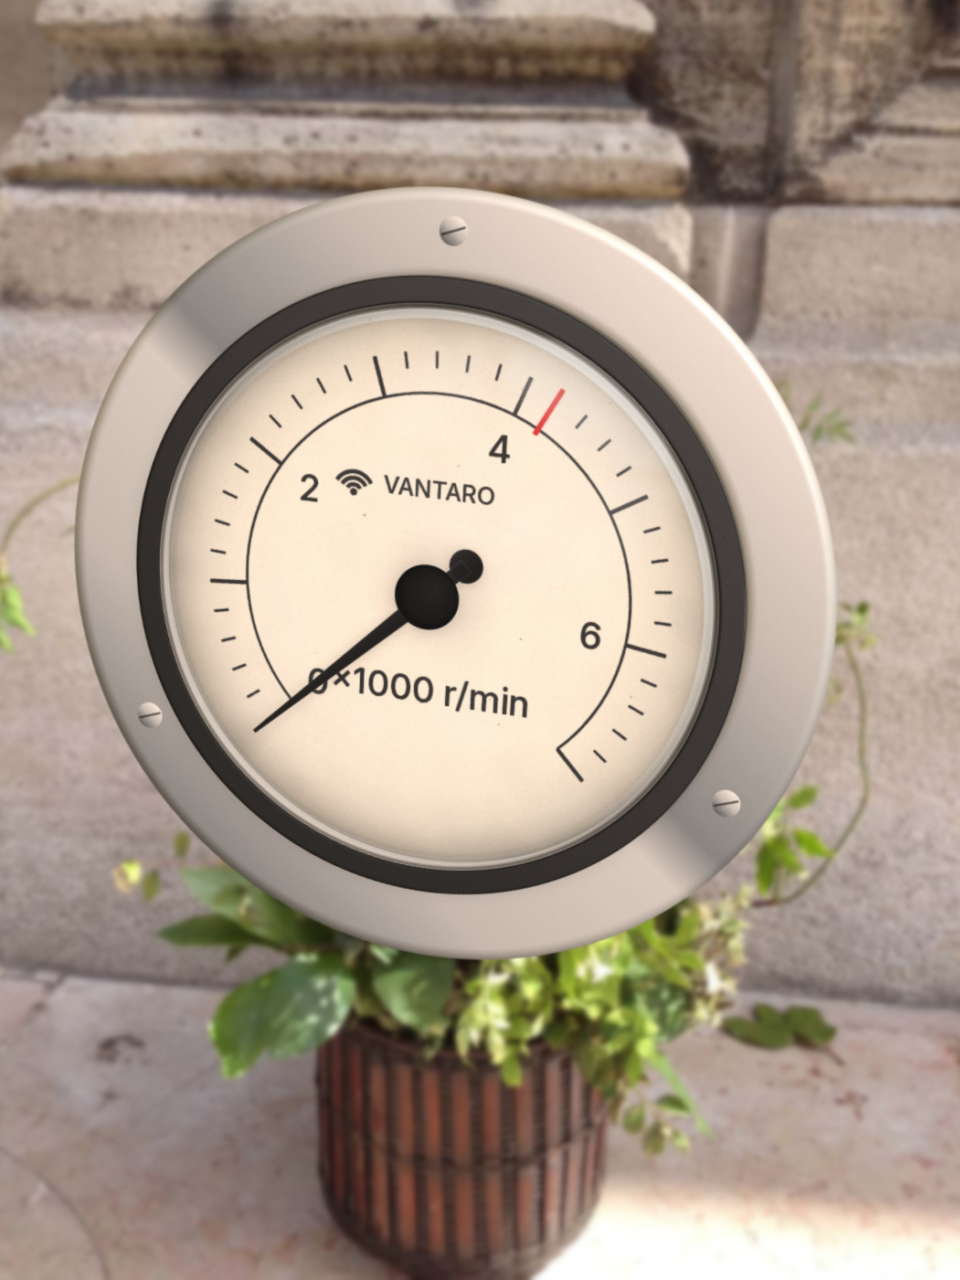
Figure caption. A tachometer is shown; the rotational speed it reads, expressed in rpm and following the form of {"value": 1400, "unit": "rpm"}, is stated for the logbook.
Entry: {"value": 0, "unit": "rpm"}
